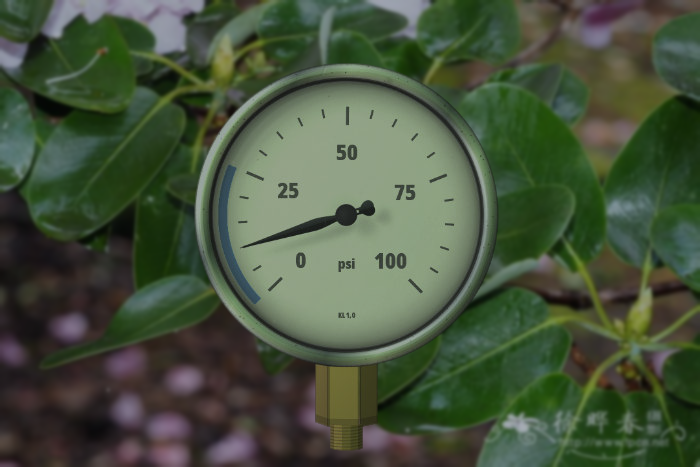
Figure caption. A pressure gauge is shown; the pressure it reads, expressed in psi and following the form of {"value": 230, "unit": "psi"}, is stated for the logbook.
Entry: {"value": 10, "unit": "psi"}
